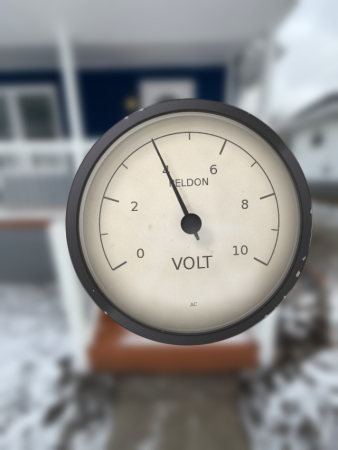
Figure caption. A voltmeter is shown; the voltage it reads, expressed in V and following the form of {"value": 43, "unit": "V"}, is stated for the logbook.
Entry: {"value": 4, "unit": "V"}
